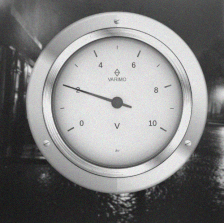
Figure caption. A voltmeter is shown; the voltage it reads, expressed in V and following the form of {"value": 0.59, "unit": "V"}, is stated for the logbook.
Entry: {"value": 2, "unit": "V"}
